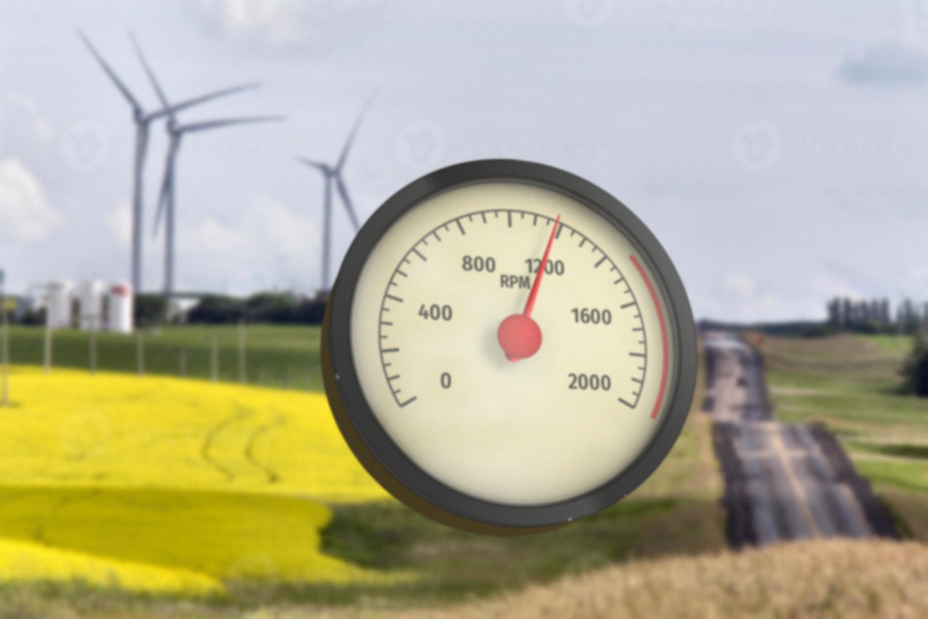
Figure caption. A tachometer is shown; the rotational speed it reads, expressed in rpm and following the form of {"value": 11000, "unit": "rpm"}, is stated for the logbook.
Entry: {"value": 1175, "unit": "rpm"}
